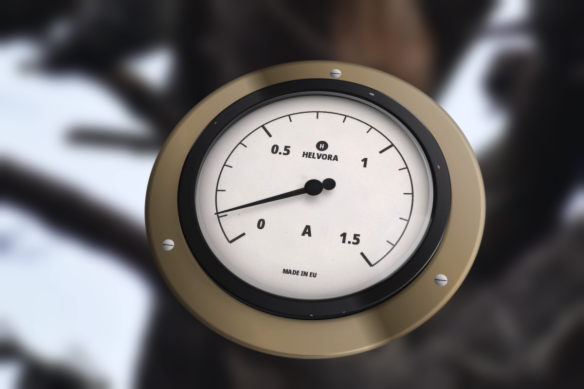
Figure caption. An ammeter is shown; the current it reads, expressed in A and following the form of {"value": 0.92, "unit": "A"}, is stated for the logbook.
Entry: {"value": 0.1, "unit": "A"}
